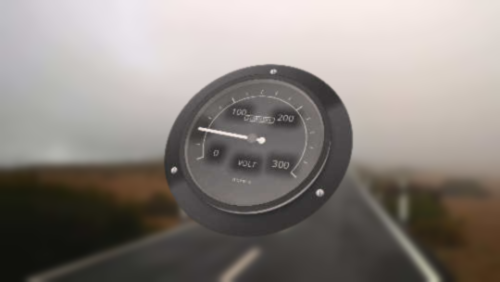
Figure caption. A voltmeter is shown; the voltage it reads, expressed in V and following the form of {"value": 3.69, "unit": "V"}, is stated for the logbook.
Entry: {"value": 40, "unit": "V"}
